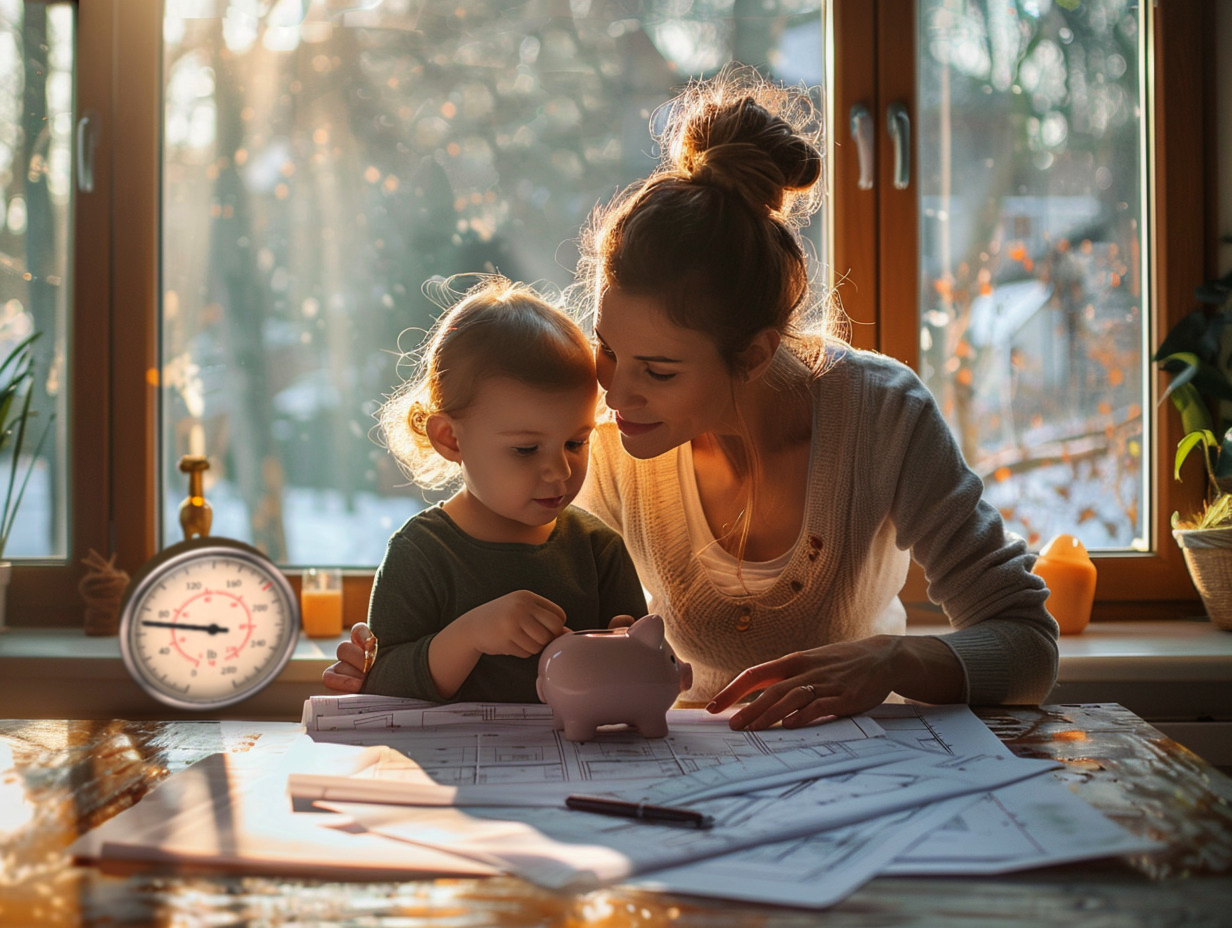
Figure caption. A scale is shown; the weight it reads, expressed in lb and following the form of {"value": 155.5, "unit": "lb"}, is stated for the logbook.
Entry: {"value": 70, "unit": "lb"}
